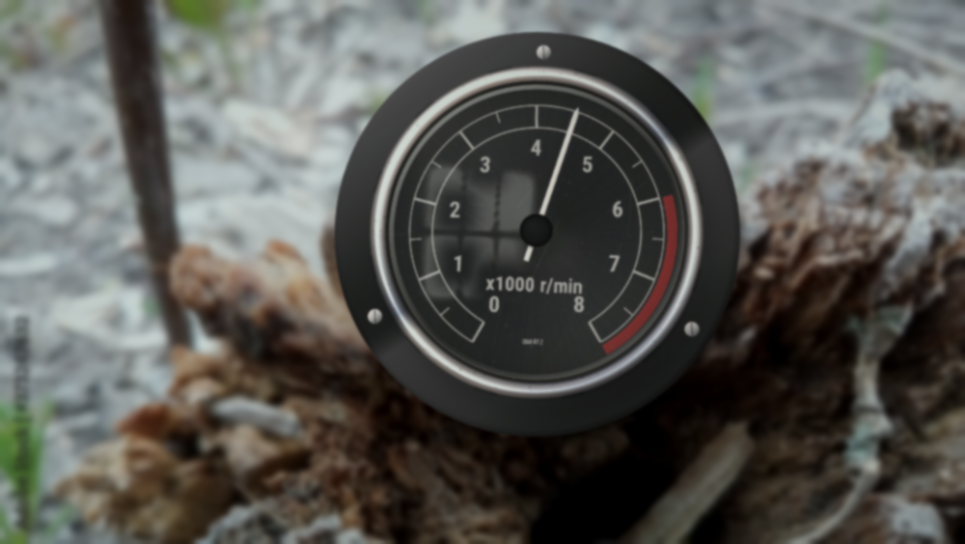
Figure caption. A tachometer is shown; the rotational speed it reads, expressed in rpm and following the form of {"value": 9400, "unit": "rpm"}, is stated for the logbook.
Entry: {"value": 4500, "unit": "rpm"}
